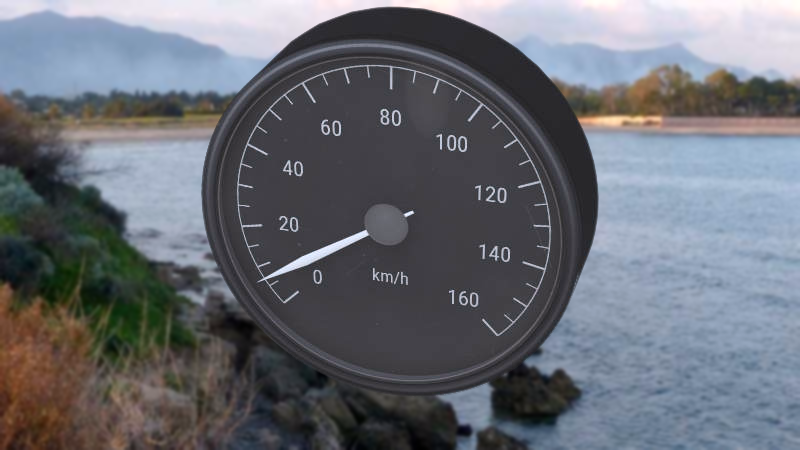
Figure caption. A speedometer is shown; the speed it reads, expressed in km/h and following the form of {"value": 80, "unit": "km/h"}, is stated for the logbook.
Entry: {"value": 7.5, "unit": "km/h"}
